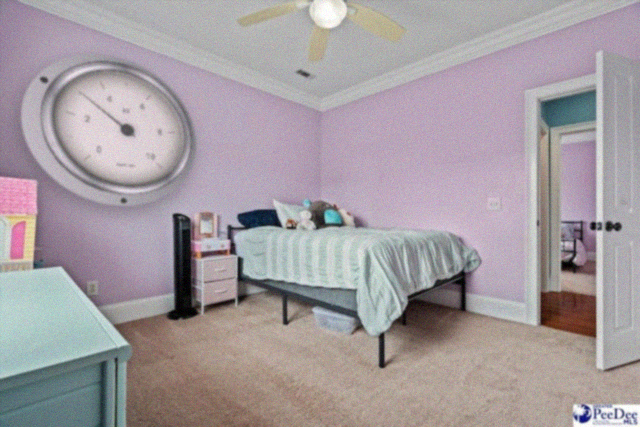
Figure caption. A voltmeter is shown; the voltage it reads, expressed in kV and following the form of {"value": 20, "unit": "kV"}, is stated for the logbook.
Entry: {"value": 3, "unit": "kV"}
